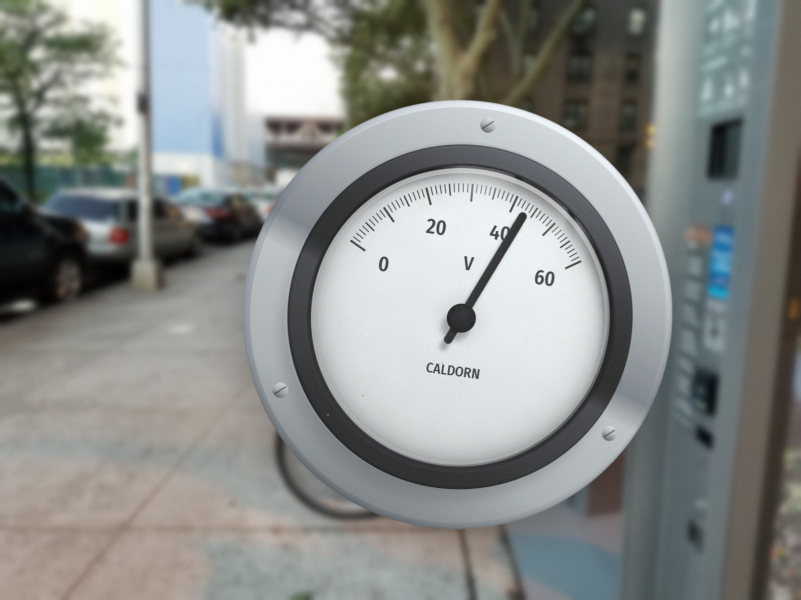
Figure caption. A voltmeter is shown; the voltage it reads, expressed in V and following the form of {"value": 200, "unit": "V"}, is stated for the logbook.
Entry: {"value": 43, "unit": "V"}
